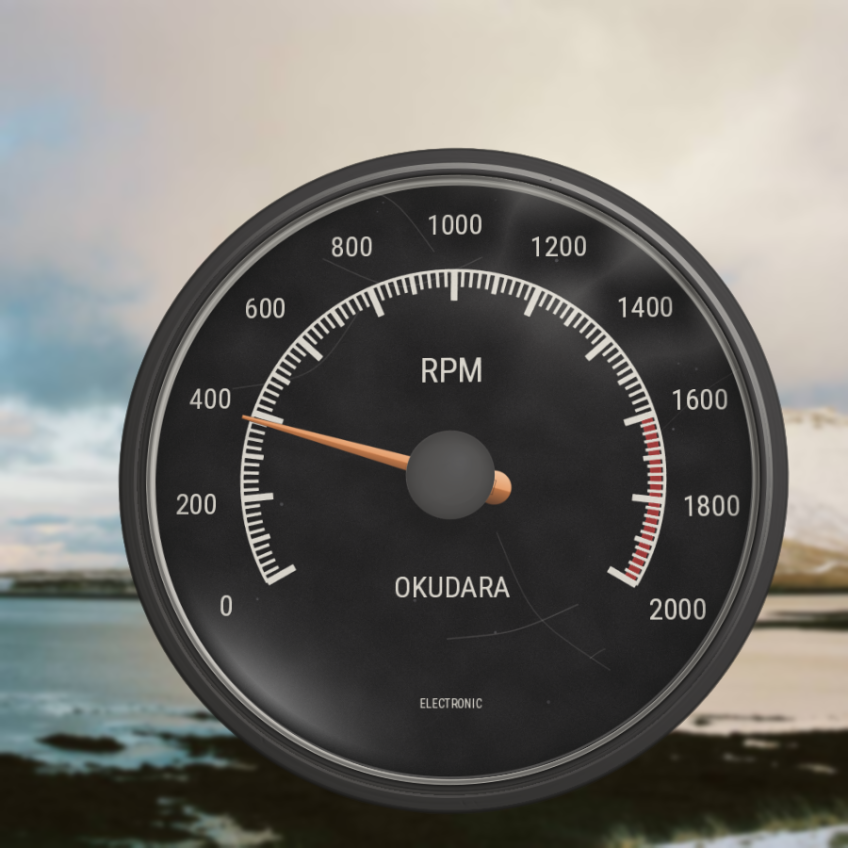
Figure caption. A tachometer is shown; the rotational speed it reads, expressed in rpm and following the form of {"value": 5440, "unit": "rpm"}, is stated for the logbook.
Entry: {"value": 380, "unit": "rpm"}
